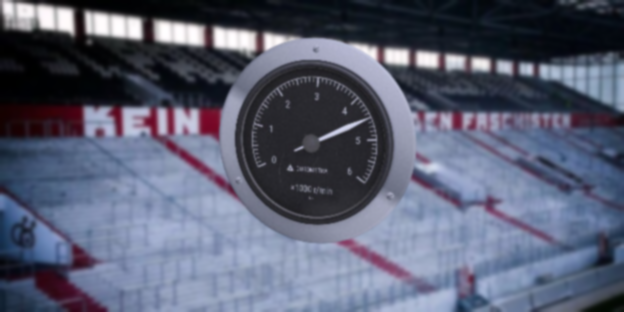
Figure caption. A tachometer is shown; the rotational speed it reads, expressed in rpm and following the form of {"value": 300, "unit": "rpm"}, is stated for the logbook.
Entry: {"value": 4500, "unit": "rpm"}
